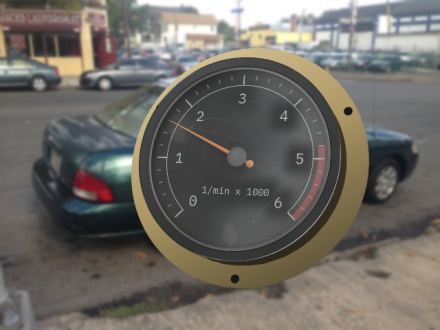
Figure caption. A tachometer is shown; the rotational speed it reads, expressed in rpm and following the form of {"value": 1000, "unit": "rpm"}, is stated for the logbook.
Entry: {"value": 1600, "unit": "rpm"}
